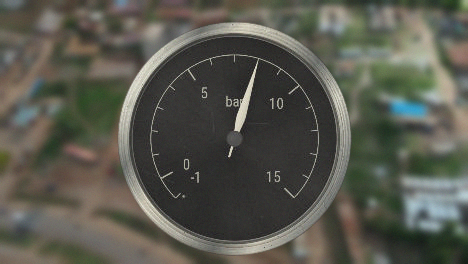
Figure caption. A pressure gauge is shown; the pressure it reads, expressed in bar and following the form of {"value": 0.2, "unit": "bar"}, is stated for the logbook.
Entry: {"value": 8, "unit": "bar"}
